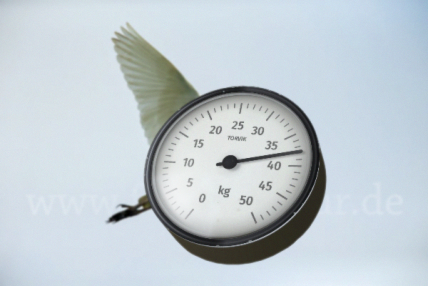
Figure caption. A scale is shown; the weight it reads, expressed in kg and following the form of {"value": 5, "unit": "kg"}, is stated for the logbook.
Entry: {"value": 38, "unit": "kg"}
